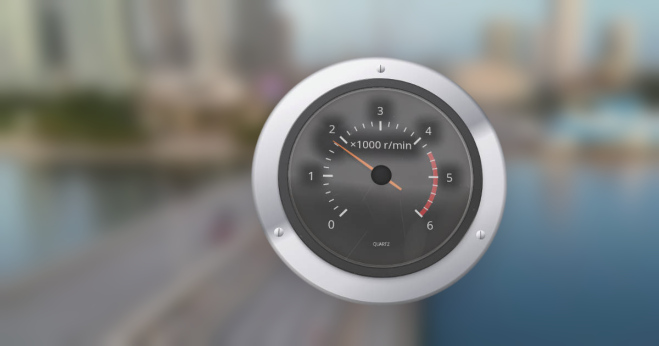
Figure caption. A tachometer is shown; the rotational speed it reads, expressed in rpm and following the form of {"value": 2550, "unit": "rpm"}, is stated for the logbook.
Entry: {"value": 1800, "unit": "rpm"}
